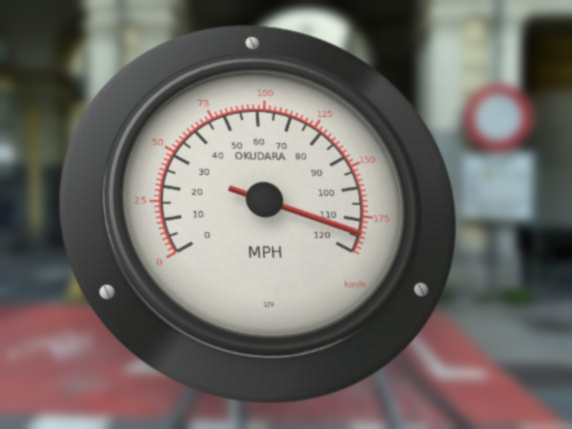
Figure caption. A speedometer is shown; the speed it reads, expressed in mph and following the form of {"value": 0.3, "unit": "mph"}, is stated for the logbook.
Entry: {"value": 115, "unit": "mph"}
